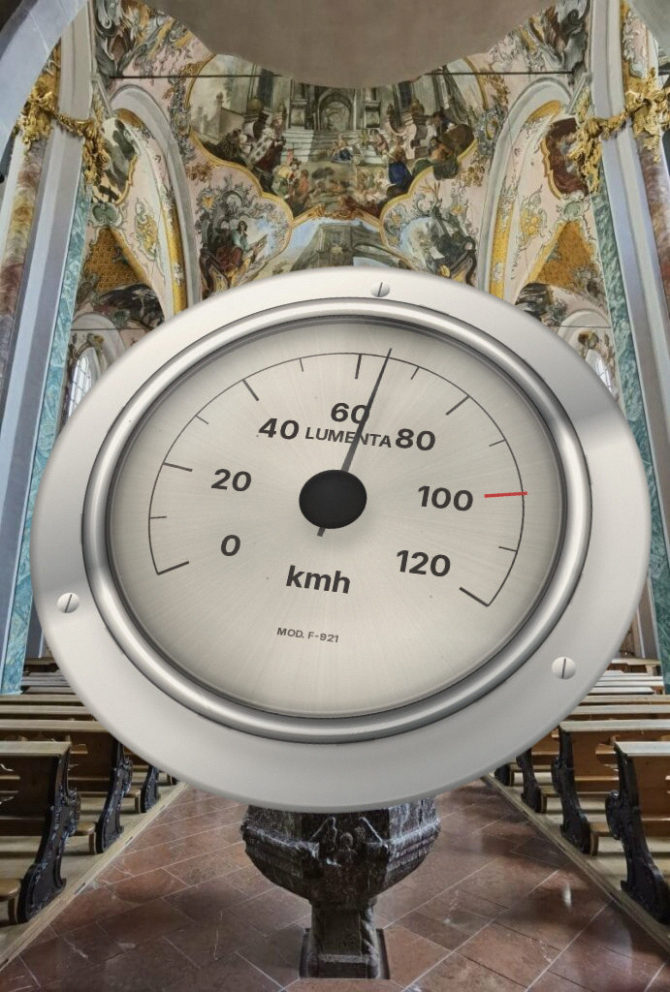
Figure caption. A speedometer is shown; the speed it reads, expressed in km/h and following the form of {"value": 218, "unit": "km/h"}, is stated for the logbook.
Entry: {"value": 65, "unit": "km/h"}
